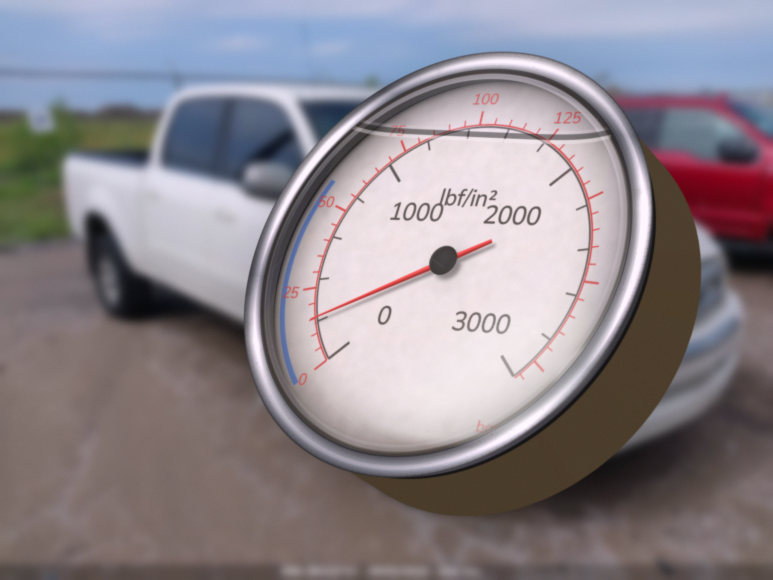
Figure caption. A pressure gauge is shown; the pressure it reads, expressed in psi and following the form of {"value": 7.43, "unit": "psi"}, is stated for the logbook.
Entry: {"value": 200, "unit": "psi"}
